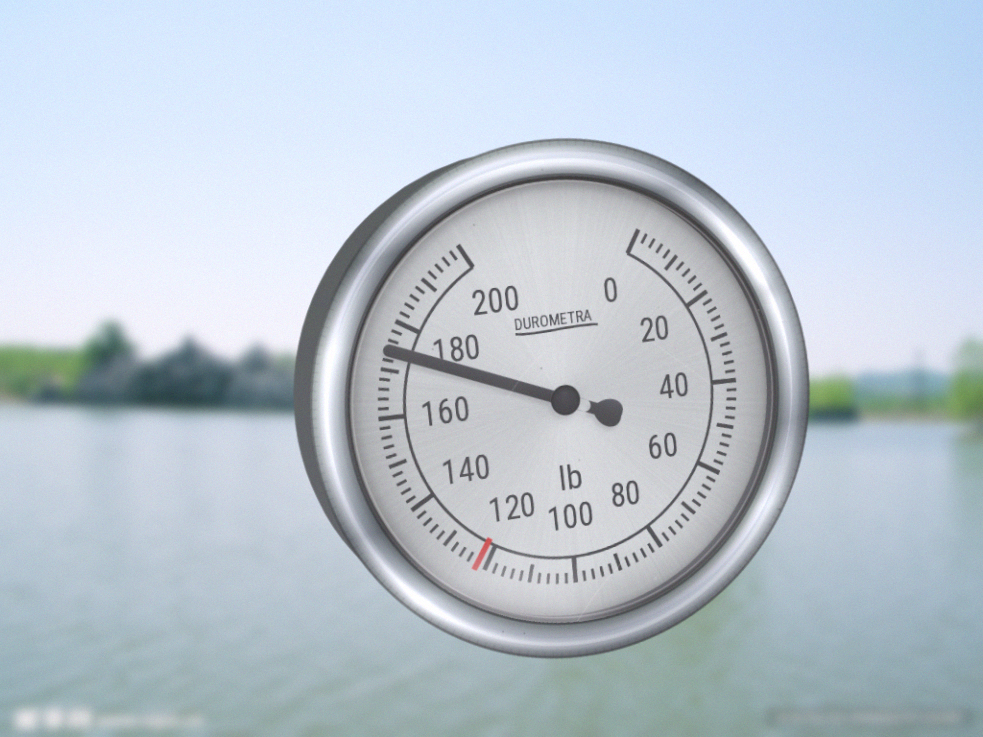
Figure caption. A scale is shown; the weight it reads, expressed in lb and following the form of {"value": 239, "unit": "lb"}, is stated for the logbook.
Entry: {"value": 174, "unit": "lb"}
